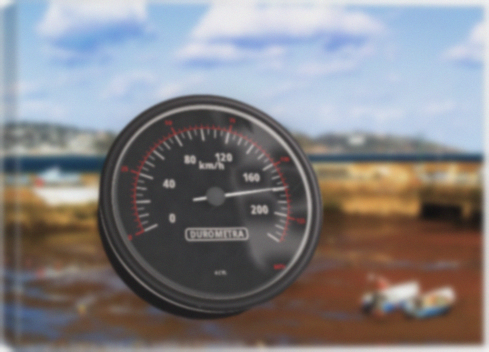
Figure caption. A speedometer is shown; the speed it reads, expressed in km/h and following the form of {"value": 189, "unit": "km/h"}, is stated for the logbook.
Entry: {"value": 180, "unit": "km/h"}
